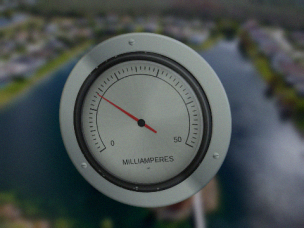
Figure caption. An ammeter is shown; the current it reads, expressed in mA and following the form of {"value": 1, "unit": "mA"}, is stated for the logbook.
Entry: {"value": 14, "unit": "mA"}
